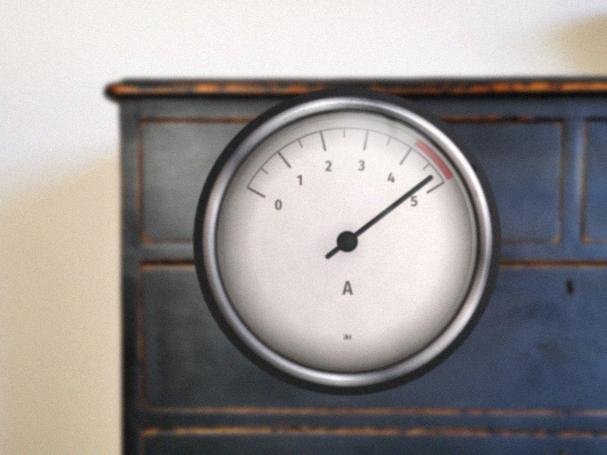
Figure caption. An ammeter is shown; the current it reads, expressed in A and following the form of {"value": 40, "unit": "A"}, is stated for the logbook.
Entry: {"value": 4.75, "unit": "A"}
